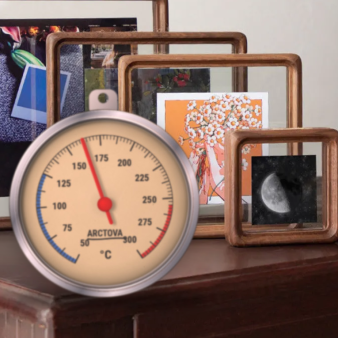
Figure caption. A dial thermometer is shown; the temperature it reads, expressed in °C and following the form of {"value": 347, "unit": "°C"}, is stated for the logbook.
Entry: {"value": 162.5, "unit": "°C"}
